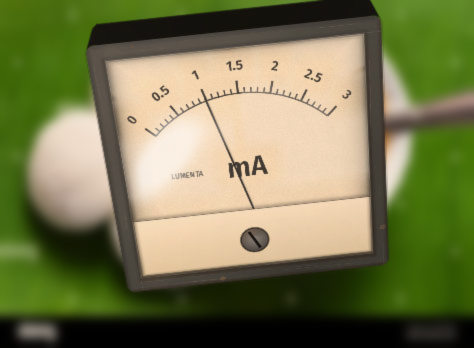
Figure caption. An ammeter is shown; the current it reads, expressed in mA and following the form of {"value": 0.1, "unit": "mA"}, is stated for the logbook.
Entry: {"value": 1, "unit": "mA"}
